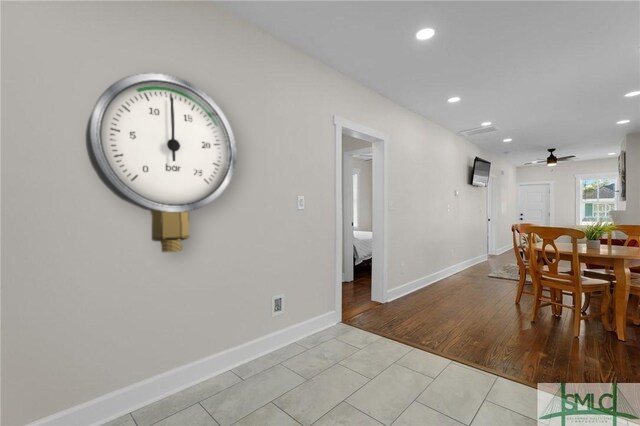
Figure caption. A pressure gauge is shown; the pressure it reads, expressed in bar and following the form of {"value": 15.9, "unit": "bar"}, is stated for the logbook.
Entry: {"value": 12.5, "unit": "bar"}
